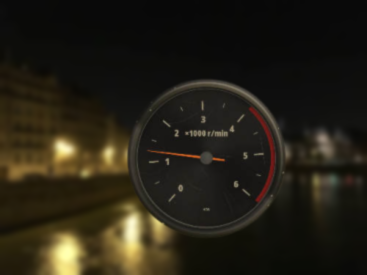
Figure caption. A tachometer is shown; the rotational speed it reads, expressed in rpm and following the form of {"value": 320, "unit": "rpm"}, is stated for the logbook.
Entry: {"value": 1250, "unit": "rpm"}
